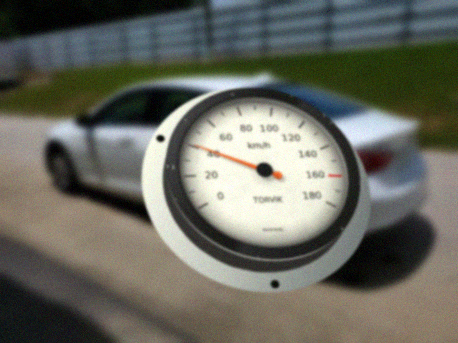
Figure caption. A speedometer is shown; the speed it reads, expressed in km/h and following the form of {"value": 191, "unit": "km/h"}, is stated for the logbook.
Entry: {"value": 40, "unit": "km/h"}
